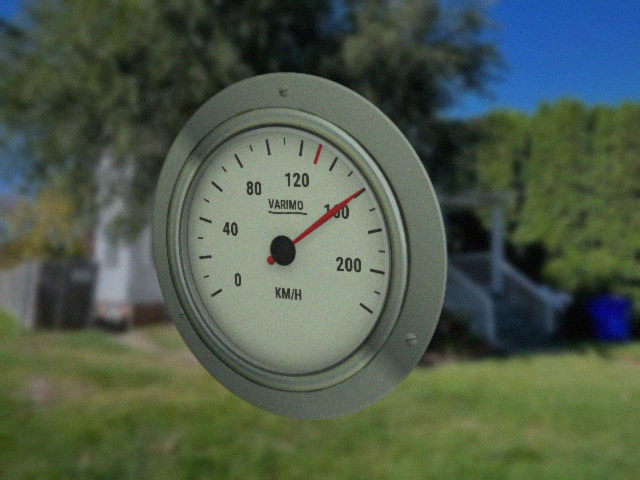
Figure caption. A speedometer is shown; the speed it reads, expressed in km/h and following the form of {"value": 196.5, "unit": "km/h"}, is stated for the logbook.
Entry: {"value": 160, "unit": "km/h"}
